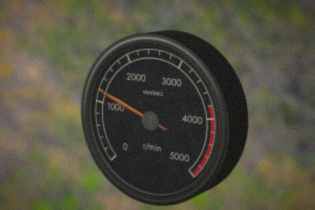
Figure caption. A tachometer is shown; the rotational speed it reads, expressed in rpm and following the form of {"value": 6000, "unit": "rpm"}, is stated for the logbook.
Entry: {"value": 1200, "unit": "rpm"}
